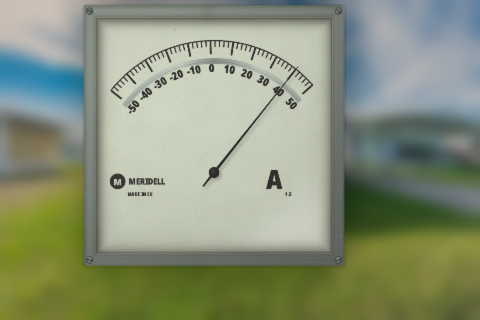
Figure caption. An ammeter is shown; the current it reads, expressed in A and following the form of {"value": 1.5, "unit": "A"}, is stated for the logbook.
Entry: {"value": 40, "unit": "A"}
